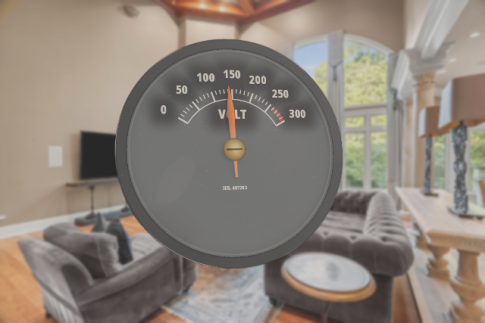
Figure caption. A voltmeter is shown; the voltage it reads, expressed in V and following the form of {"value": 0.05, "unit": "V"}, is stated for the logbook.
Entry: {"value": 140, "unit": "V"}
